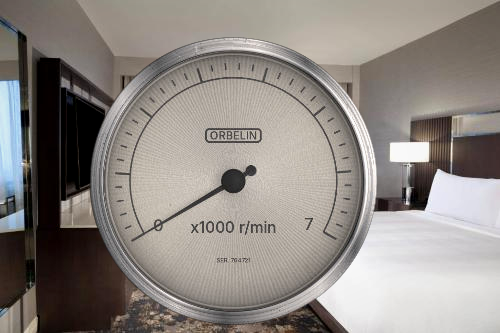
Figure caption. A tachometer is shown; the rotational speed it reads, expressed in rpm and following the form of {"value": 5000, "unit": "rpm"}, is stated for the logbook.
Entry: {"value": 0, "unit": "rpm"}
